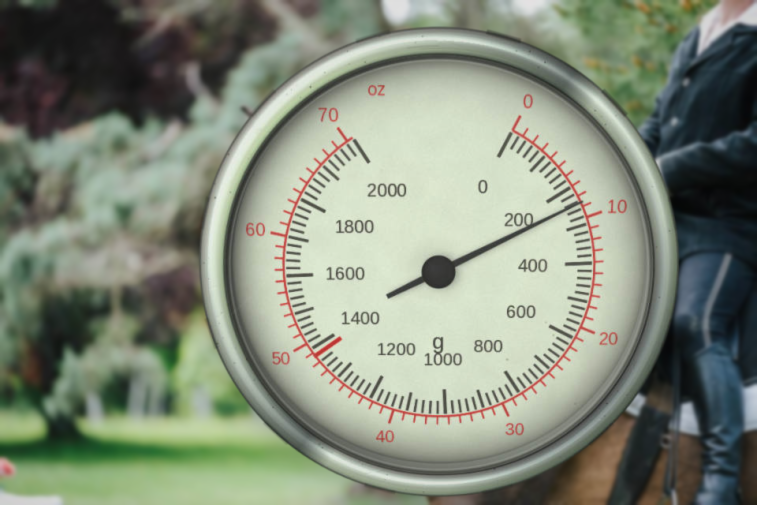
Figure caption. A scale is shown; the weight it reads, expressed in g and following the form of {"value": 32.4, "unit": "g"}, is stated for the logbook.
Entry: {"value": 240, "unit": "g"}
